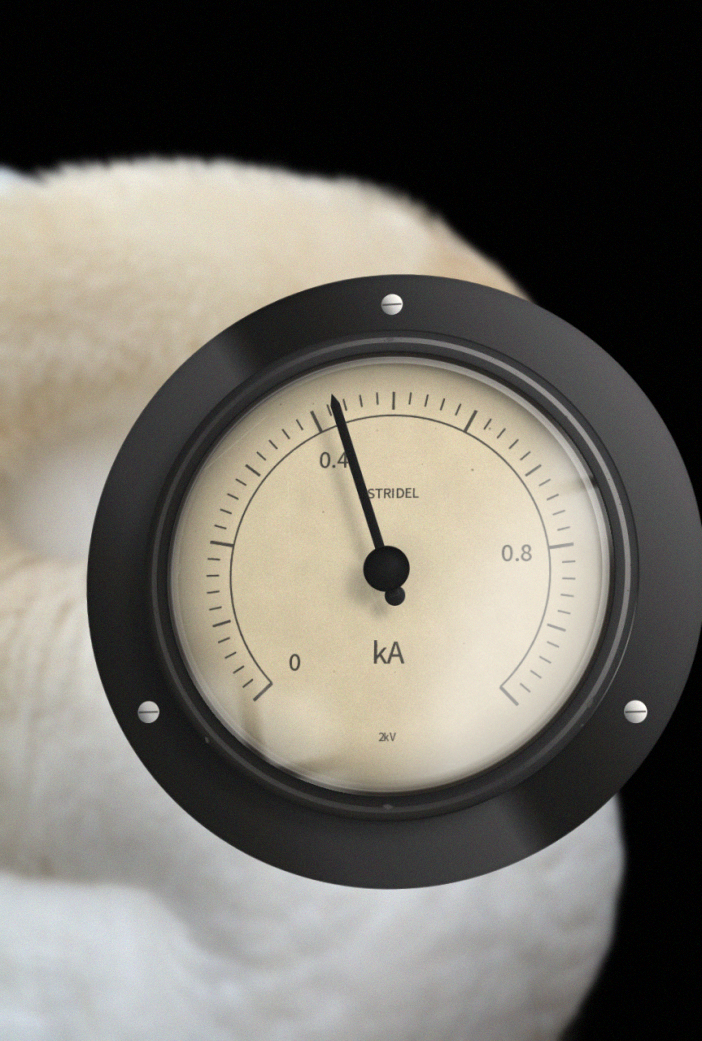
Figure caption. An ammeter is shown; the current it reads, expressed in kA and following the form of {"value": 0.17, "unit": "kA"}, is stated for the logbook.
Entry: {"value": 0.43, "unit": "kA"}
